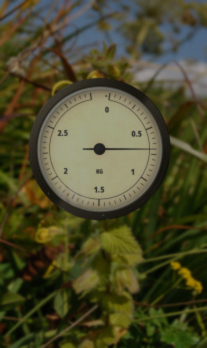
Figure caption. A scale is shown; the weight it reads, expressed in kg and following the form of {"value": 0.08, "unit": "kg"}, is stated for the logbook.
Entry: {"value": 0.7, "unit": "kg"}
